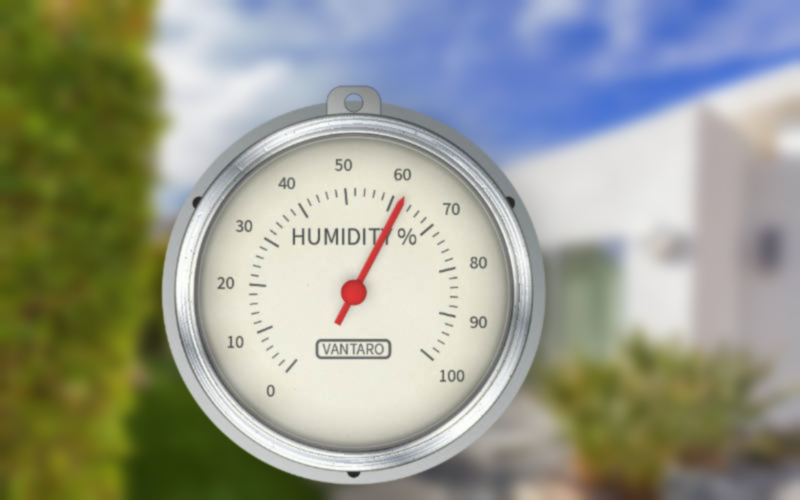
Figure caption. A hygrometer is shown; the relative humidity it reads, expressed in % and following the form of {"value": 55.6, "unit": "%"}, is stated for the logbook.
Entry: {"value": 62, "unit": "%"}
